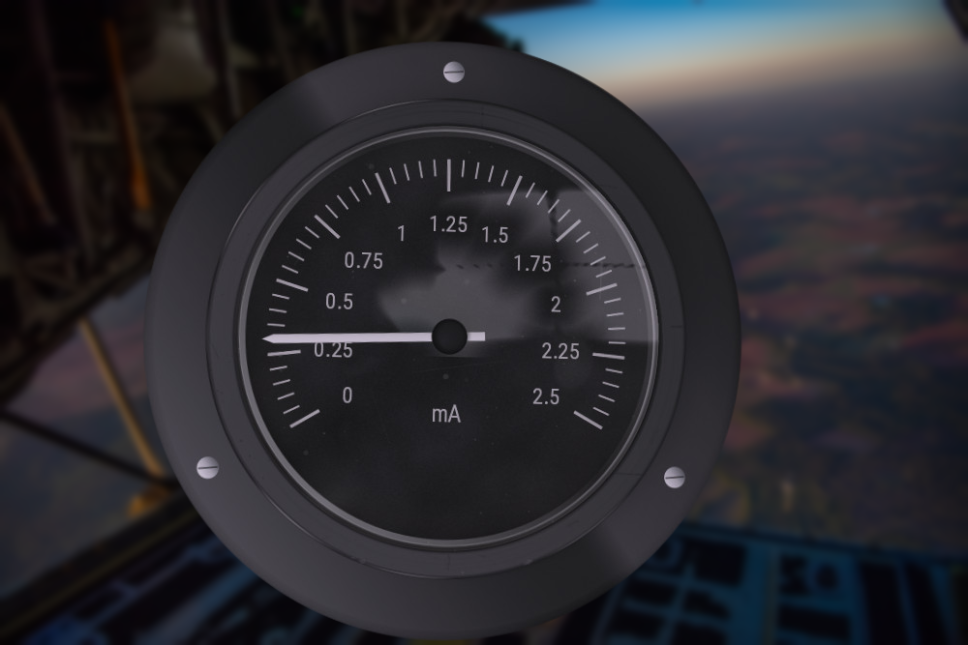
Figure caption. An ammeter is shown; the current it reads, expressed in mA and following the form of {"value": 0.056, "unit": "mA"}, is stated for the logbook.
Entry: {"value": 0.3, "unit": "mA"}
